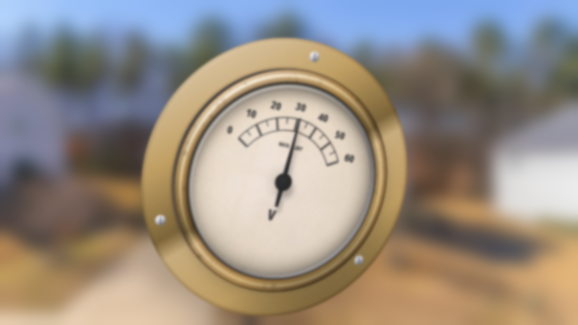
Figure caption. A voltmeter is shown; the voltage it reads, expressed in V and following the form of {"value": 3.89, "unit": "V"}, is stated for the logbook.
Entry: {"value": 30, "unit": "V"}
